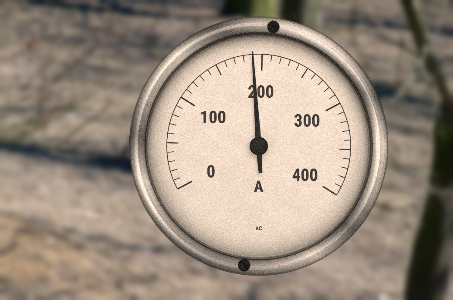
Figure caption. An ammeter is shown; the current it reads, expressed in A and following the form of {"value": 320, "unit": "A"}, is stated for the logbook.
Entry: {"value": 190, "unit": "A"}
